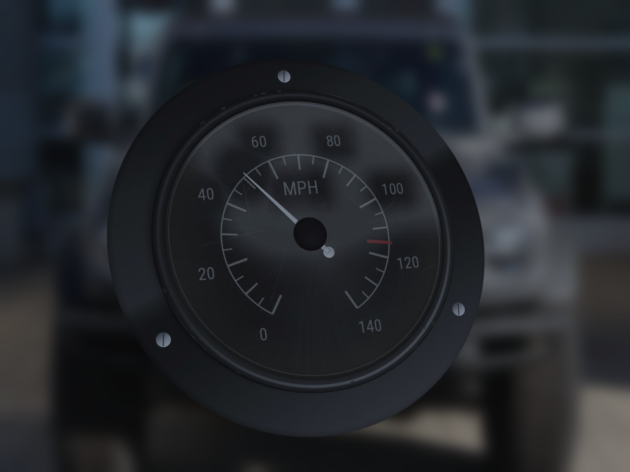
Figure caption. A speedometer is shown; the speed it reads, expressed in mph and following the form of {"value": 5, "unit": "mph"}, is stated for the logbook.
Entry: {"value": 50, "unit": "mph"}
